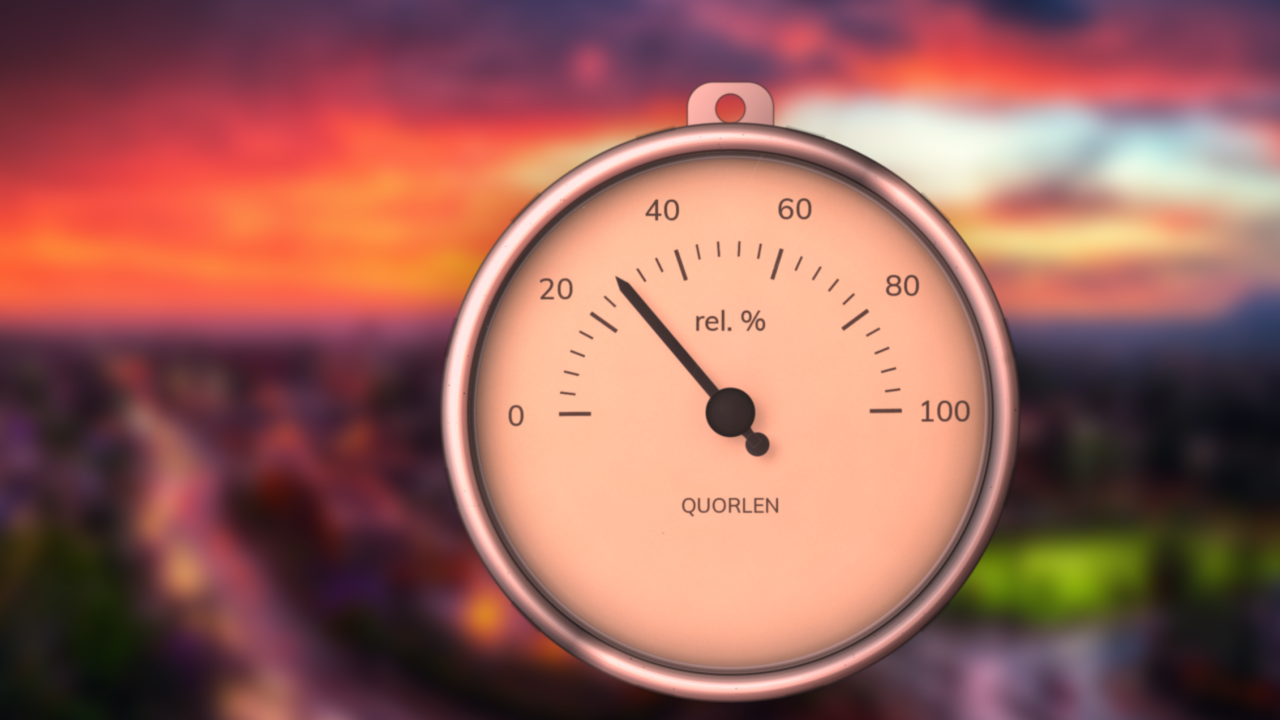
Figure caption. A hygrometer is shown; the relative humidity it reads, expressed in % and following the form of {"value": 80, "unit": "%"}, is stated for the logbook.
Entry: {"value": 28, "unit": "%"}
